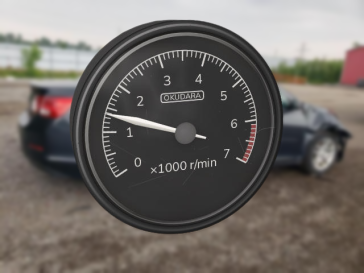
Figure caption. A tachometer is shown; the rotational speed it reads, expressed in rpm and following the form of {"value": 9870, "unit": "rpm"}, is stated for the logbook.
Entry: {"value": 1400, "unit": "rpm"}
